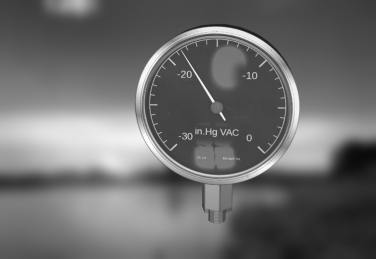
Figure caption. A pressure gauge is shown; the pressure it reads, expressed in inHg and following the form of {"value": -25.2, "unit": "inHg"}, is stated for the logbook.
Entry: {"value": -18.5, "unit": "inHg"}
